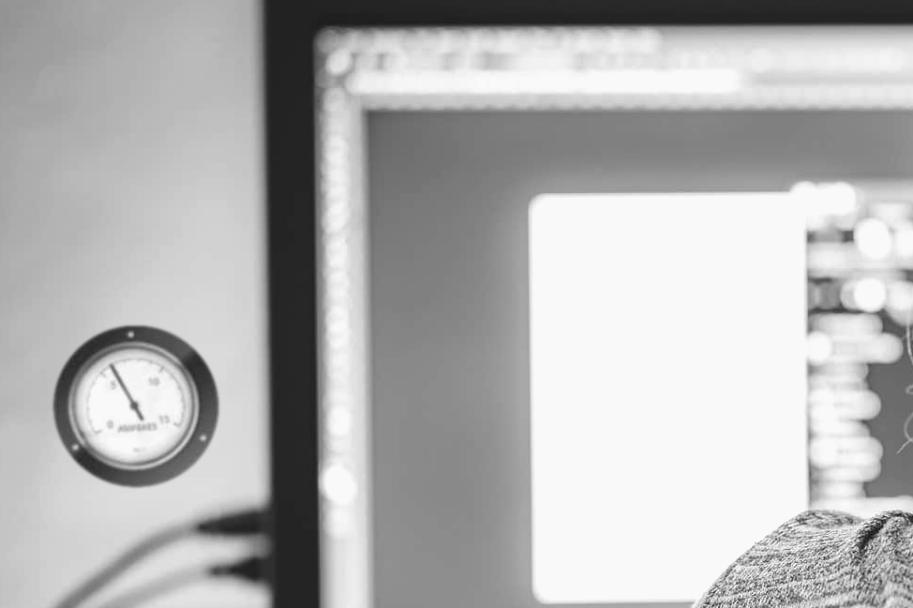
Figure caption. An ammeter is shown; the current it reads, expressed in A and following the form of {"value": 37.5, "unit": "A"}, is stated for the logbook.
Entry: {"value": 6, "unit": "A"}
